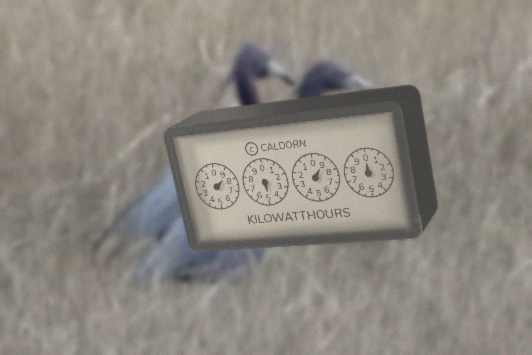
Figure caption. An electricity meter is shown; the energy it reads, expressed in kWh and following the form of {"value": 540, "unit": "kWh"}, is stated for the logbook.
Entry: {"value": 8490, "unit": "kWh"}
